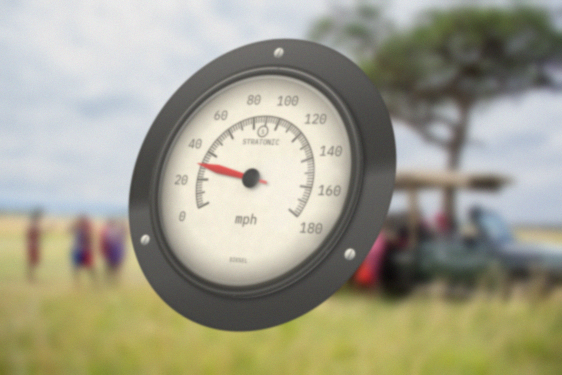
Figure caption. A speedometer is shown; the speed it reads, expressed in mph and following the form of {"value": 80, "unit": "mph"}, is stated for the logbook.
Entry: {"value": 30, "unit": "mph"}
